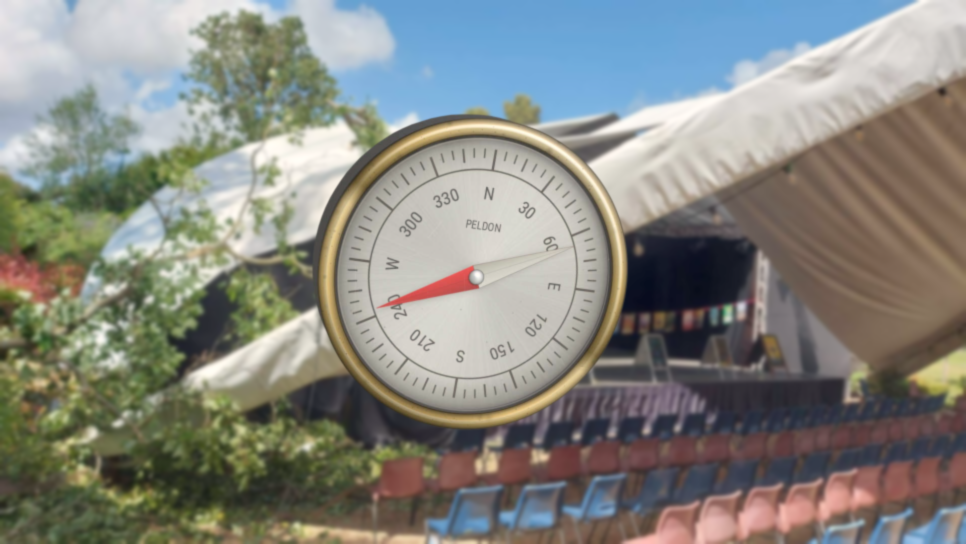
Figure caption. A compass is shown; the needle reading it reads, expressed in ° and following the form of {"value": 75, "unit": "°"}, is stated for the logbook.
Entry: {"value": 245, "unit": "°"}
